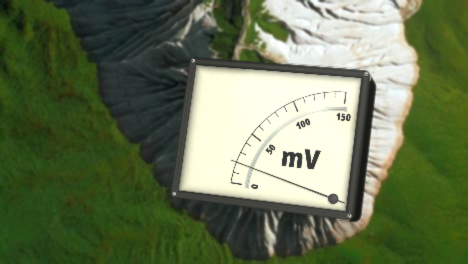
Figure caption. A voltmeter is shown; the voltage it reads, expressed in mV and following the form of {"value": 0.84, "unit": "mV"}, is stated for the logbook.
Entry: {"value": 20, "unit": "mV"}
